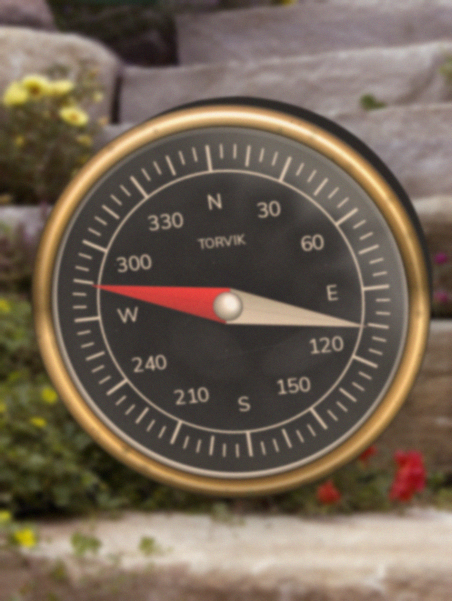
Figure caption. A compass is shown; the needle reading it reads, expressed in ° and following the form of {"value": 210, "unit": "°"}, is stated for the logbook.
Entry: {"value": 285, "unit": "°"}
